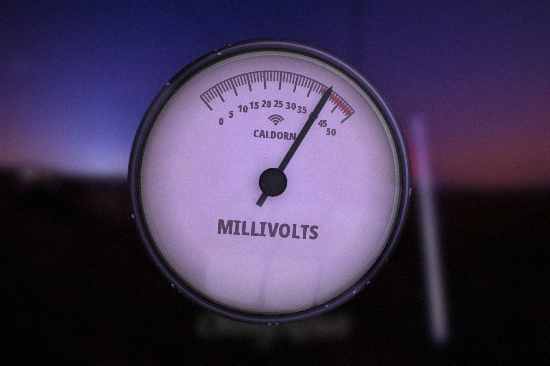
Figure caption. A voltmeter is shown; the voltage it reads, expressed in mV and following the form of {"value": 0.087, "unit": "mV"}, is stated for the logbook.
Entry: {"value": 40, "unit": "mV"}
